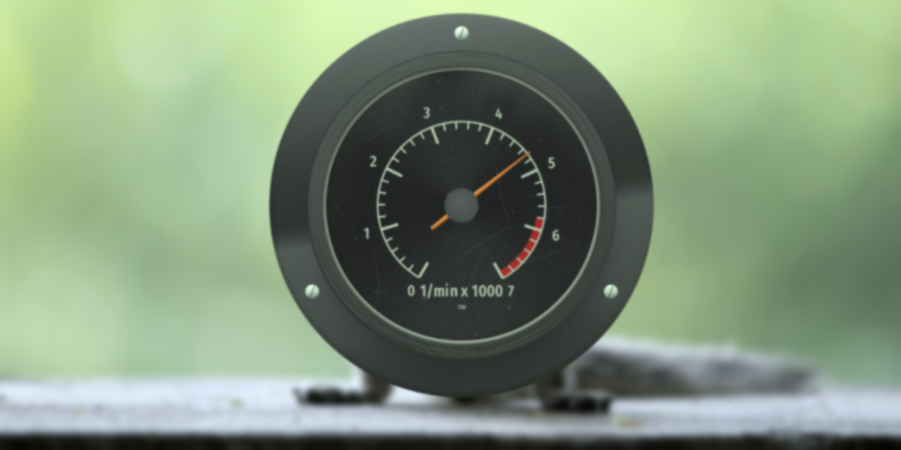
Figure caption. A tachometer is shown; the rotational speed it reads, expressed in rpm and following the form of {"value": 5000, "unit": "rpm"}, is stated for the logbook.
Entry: {"value": 4700, "unit": "rpm"}
